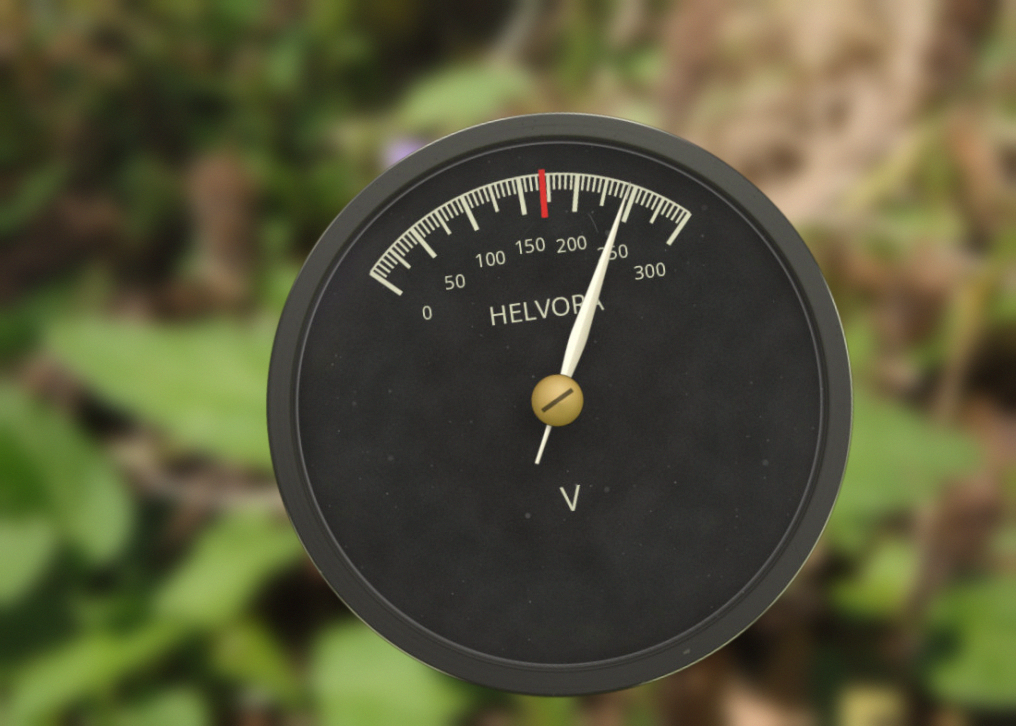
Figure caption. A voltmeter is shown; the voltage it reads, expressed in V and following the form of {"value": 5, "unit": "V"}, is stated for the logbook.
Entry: {"value": 245, "unit": "V"}
